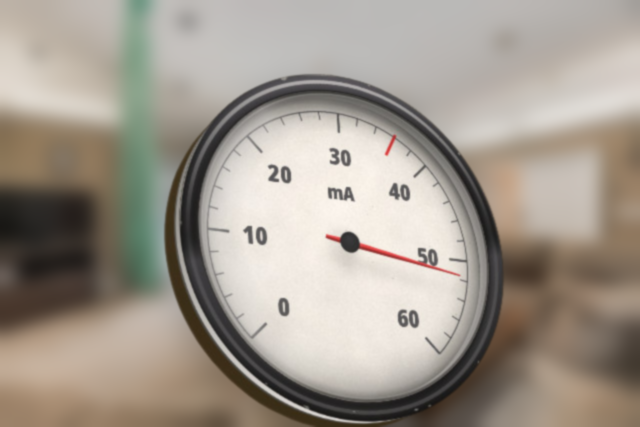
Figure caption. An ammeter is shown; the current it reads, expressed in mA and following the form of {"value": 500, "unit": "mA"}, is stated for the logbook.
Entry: {"value": 52, "unit": "mA"}
